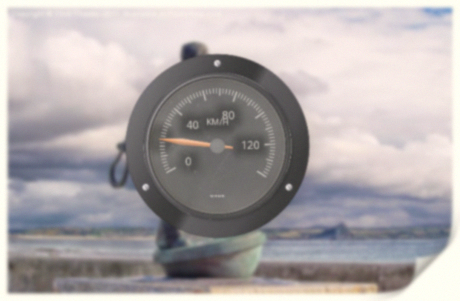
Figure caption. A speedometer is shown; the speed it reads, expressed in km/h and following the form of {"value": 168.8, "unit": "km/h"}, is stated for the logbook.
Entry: {"value": 20, "unit": "km/h"}
